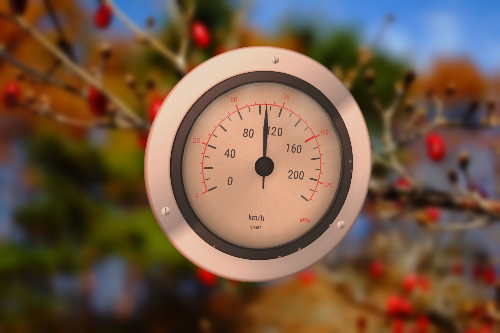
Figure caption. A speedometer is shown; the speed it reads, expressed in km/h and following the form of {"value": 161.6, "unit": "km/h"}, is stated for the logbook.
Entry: {"value": 105, "unit": "km/h"}
